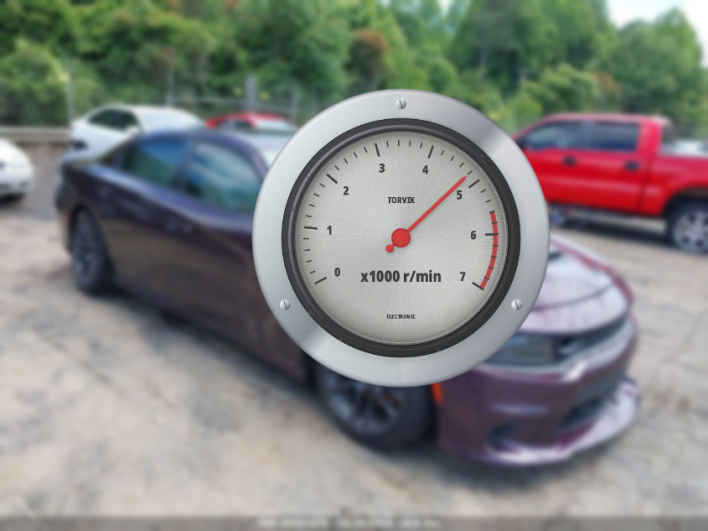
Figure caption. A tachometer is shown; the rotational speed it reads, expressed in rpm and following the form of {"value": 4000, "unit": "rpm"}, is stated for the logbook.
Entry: {"value": 4800, "unit": "rpm"}
